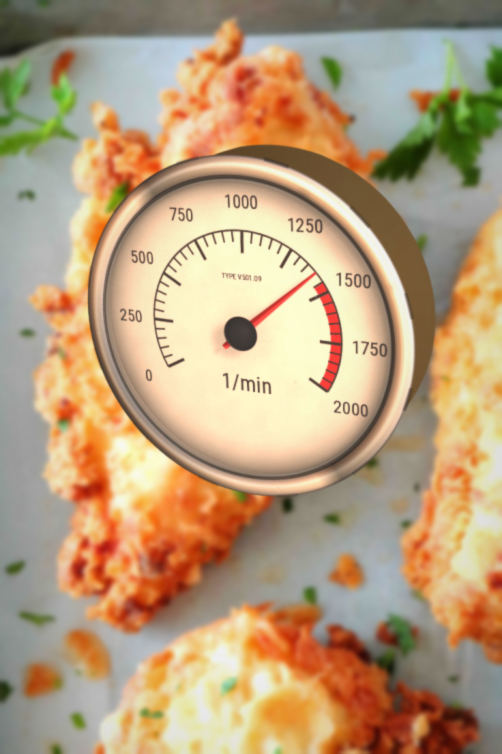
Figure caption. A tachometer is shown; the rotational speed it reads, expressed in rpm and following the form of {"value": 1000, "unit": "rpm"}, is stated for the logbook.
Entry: {"value": 1400, "unit": "rpm"}
